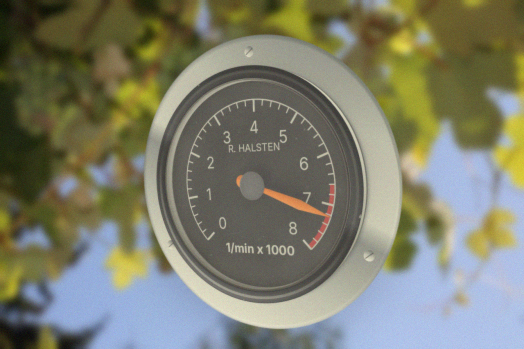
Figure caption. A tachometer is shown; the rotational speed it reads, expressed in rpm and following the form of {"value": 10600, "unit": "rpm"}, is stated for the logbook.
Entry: {"value": 7200, "unit": "rpm"}
